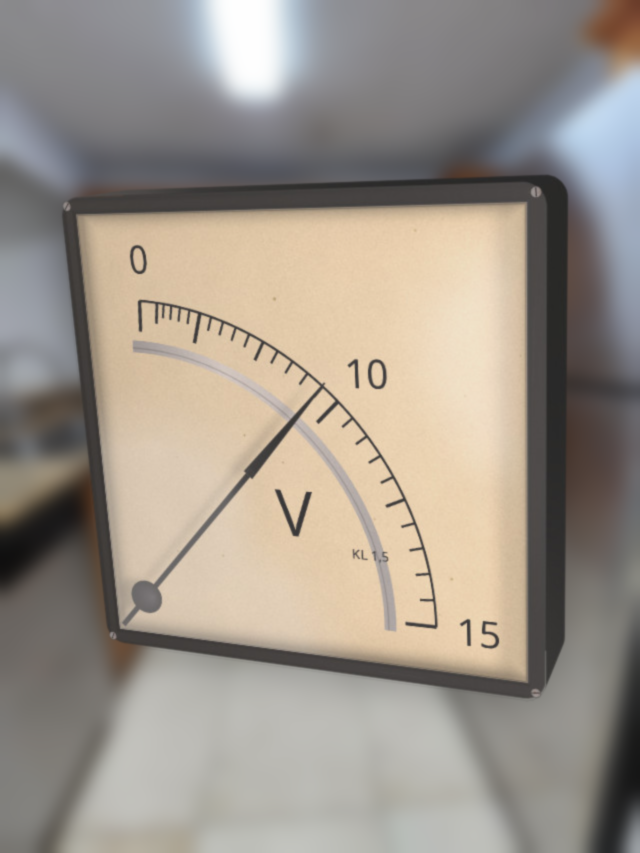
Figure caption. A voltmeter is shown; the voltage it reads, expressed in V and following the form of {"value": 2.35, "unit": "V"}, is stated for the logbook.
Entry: {"value": 9.5, "unit": "V"}
